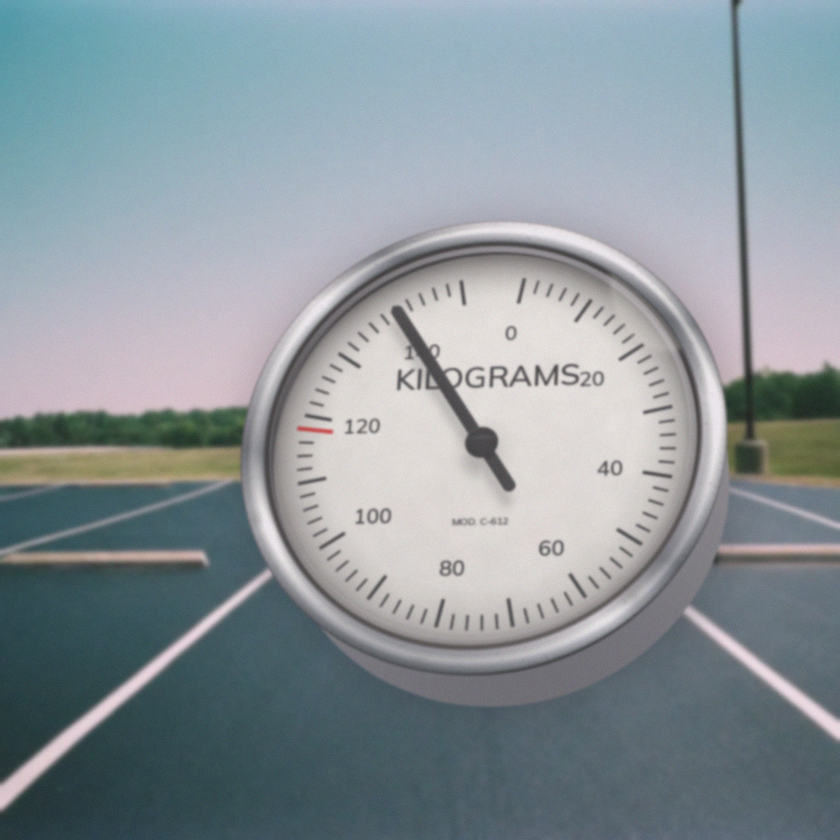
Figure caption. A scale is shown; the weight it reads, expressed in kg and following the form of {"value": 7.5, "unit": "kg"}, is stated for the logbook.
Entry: {"value": 140, "unit": "kg"}
